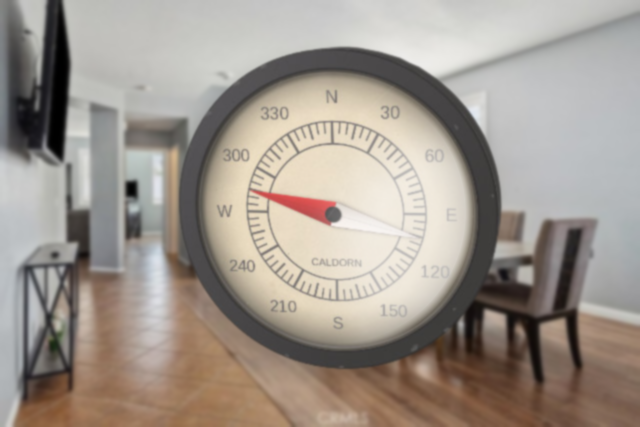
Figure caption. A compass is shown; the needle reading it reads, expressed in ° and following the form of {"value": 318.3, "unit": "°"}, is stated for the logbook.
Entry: {"value": 285, "unit": "°"}
